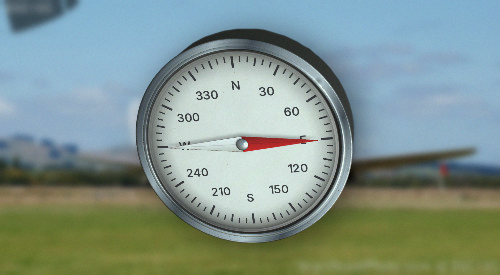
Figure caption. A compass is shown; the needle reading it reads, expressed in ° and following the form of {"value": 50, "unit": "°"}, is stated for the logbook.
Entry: {"value": 90, "unit": "°"}
